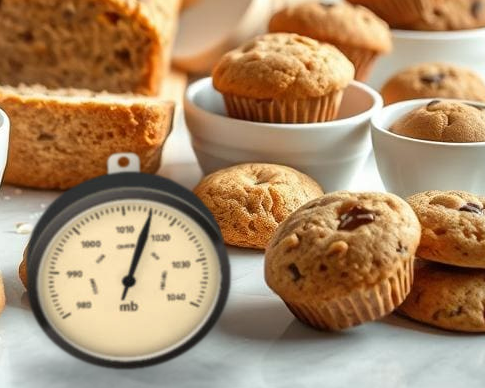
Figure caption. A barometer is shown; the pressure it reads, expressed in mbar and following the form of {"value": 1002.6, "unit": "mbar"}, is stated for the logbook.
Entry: {"value": 1015, "unit": "mbar"}
